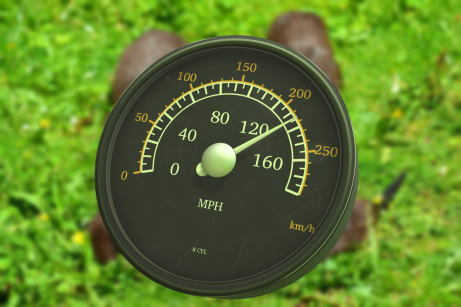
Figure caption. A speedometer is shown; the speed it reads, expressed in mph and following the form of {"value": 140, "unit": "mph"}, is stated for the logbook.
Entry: {"value": 135, "unit": "mph"}
